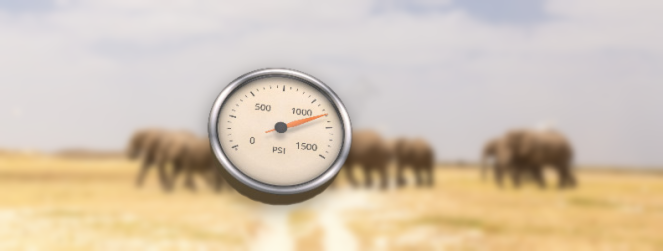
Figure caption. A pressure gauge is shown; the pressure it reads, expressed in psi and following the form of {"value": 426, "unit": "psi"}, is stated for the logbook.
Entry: {"value": 1150, "unit": "psi"}
